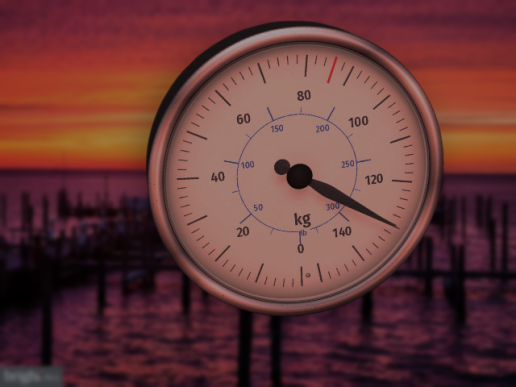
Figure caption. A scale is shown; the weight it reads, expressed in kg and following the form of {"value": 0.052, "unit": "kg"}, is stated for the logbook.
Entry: {"value": 130, "unit": "kg"}
